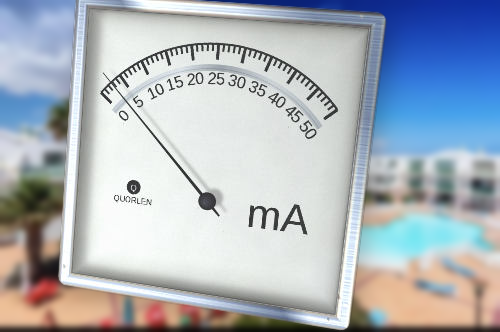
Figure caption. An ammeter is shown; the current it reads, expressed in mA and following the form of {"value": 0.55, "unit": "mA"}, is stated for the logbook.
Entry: {"value": 3, "unit": "mA"}
